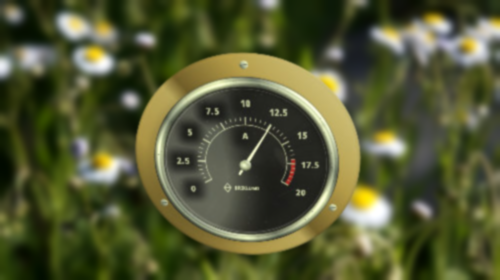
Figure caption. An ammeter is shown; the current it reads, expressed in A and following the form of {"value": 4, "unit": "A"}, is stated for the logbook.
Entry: {"value": 12.5, "unit": "A"}
